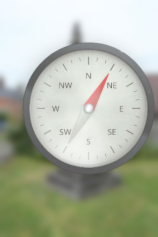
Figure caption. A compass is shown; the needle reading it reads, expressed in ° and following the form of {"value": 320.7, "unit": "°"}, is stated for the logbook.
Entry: {"value": 30, "unit": "°"}
